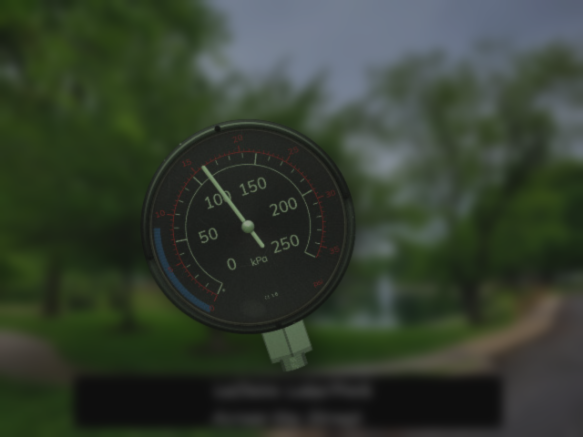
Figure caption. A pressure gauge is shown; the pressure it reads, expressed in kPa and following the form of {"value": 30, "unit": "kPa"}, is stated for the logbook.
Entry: {"value": 110, "unit": "kPa"}
